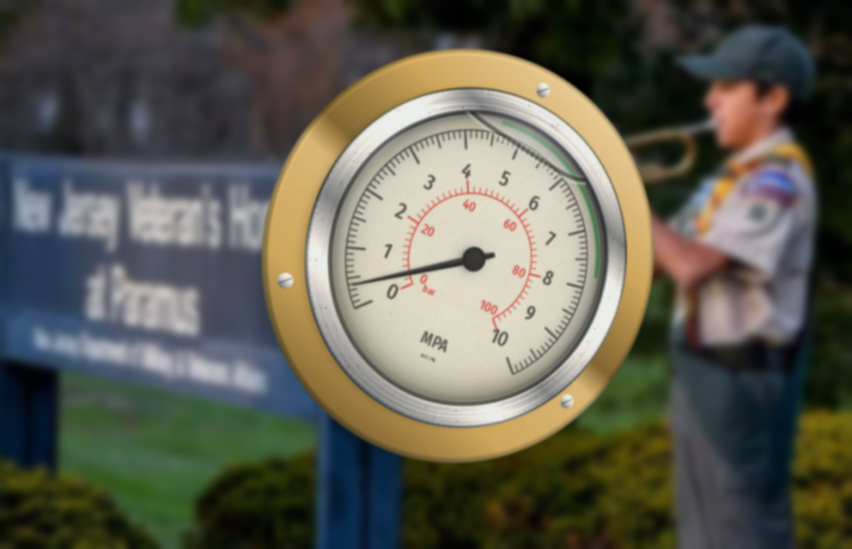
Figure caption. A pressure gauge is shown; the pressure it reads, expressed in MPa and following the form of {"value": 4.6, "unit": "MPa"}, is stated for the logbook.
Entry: {"value": 0.4, "unit": "MPa"}
